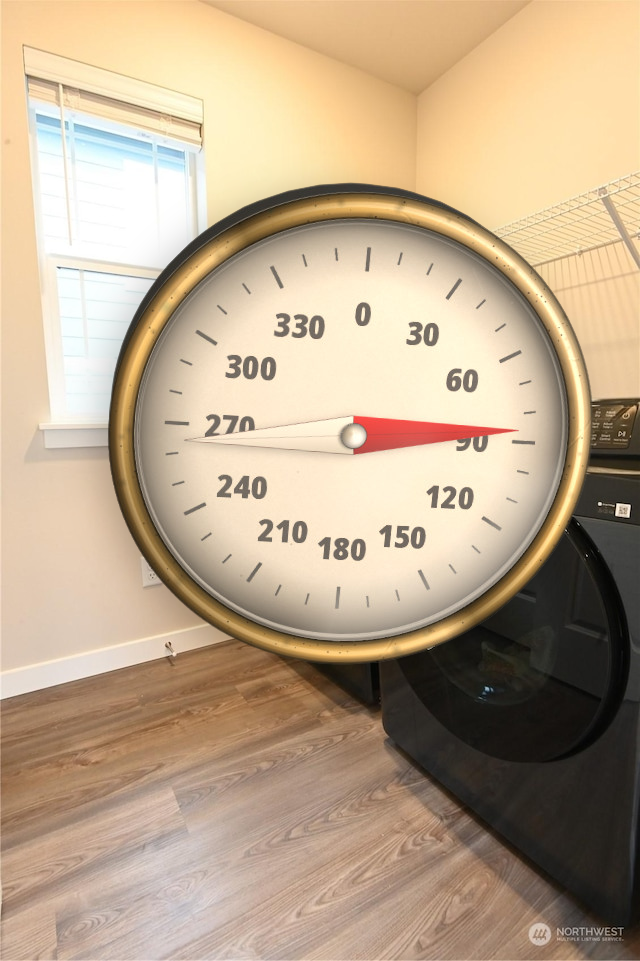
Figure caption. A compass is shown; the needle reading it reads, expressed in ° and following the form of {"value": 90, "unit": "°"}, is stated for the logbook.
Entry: {"value": 85, "unit": "°"}
